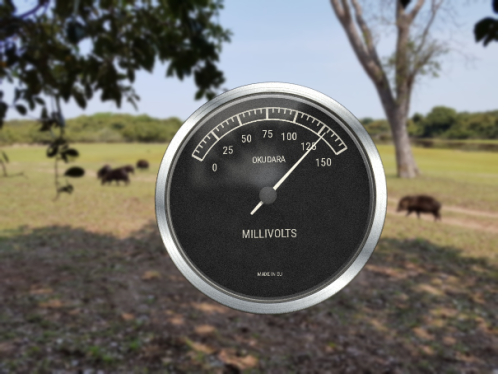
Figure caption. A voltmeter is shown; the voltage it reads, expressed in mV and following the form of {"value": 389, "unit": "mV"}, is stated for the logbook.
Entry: {"value": 130, "unit": "mV"}
